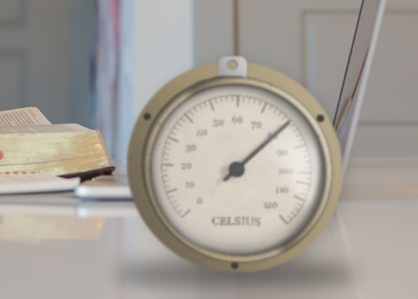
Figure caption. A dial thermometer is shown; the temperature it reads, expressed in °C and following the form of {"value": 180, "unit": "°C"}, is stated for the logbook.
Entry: {"value": 80, "unit": "°C"}
